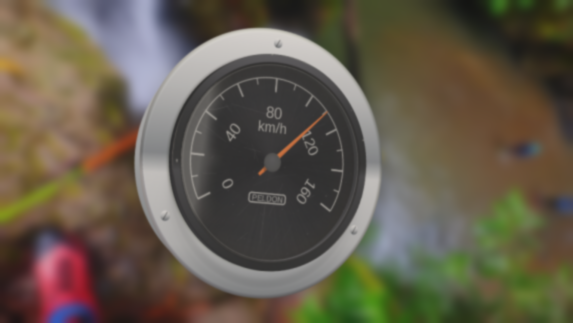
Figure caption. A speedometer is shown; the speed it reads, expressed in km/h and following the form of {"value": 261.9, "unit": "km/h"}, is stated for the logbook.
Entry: {"value": 110, "unit": "km/h"}
